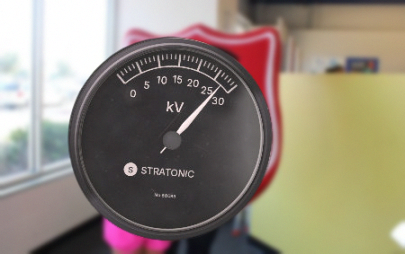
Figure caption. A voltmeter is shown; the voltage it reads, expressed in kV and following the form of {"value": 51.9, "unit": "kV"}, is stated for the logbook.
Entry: {"value": 27, "unit": "kV"}
